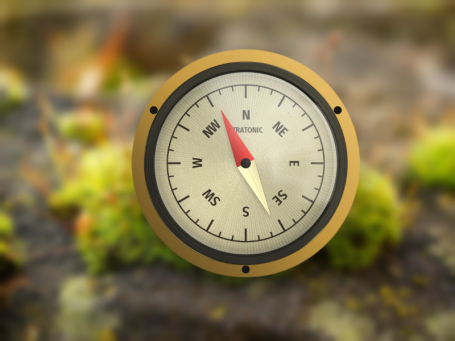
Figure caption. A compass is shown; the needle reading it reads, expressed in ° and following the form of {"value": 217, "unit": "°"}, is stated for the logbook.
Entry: {"value": 335, "unit": "°"}
